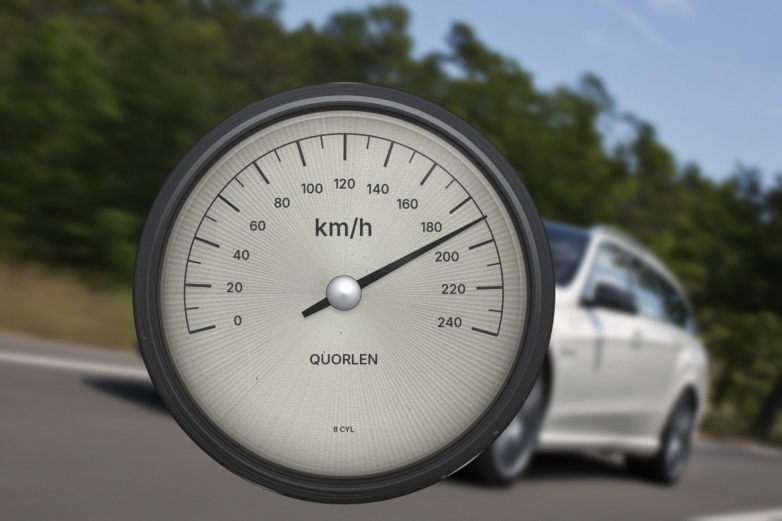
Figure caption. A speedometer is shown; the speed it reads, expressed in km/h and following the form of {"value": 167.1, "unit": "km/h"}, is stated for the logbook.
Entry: {"value": 190, "unit": "km/h"}
